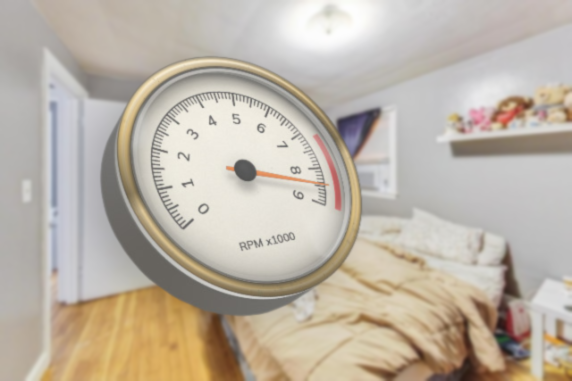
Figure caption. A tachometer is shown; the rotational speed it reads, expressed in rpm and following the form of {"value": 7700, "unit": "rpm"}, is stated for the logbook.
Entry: {"value": 8500, "unit": "rpm"}
